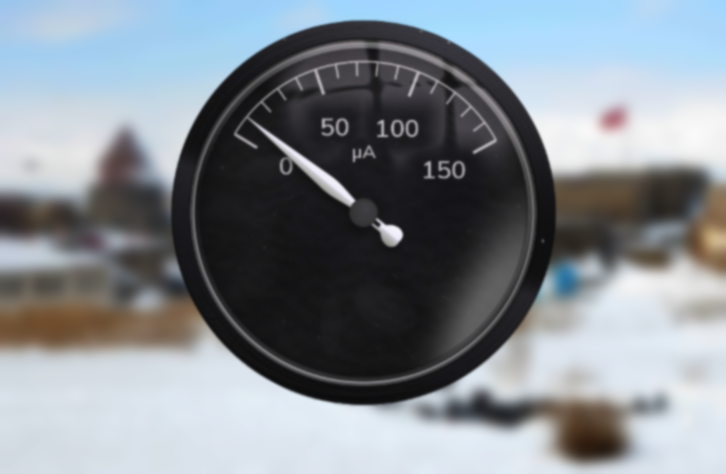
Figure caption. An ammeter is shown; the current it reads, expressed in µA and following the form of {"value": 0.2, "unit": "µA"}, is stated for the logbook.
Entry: {"value": 10, "unit": "µA"}
